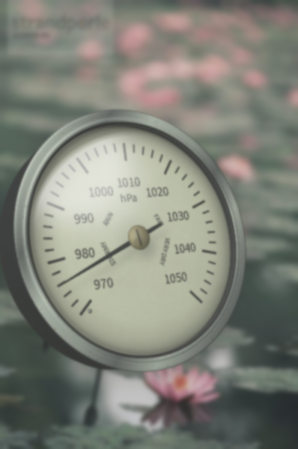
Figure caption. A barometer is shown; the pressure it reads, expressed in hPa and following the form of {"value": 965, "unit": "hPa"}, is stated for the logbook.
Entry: {"value": 976, "unit": "hPa"}
